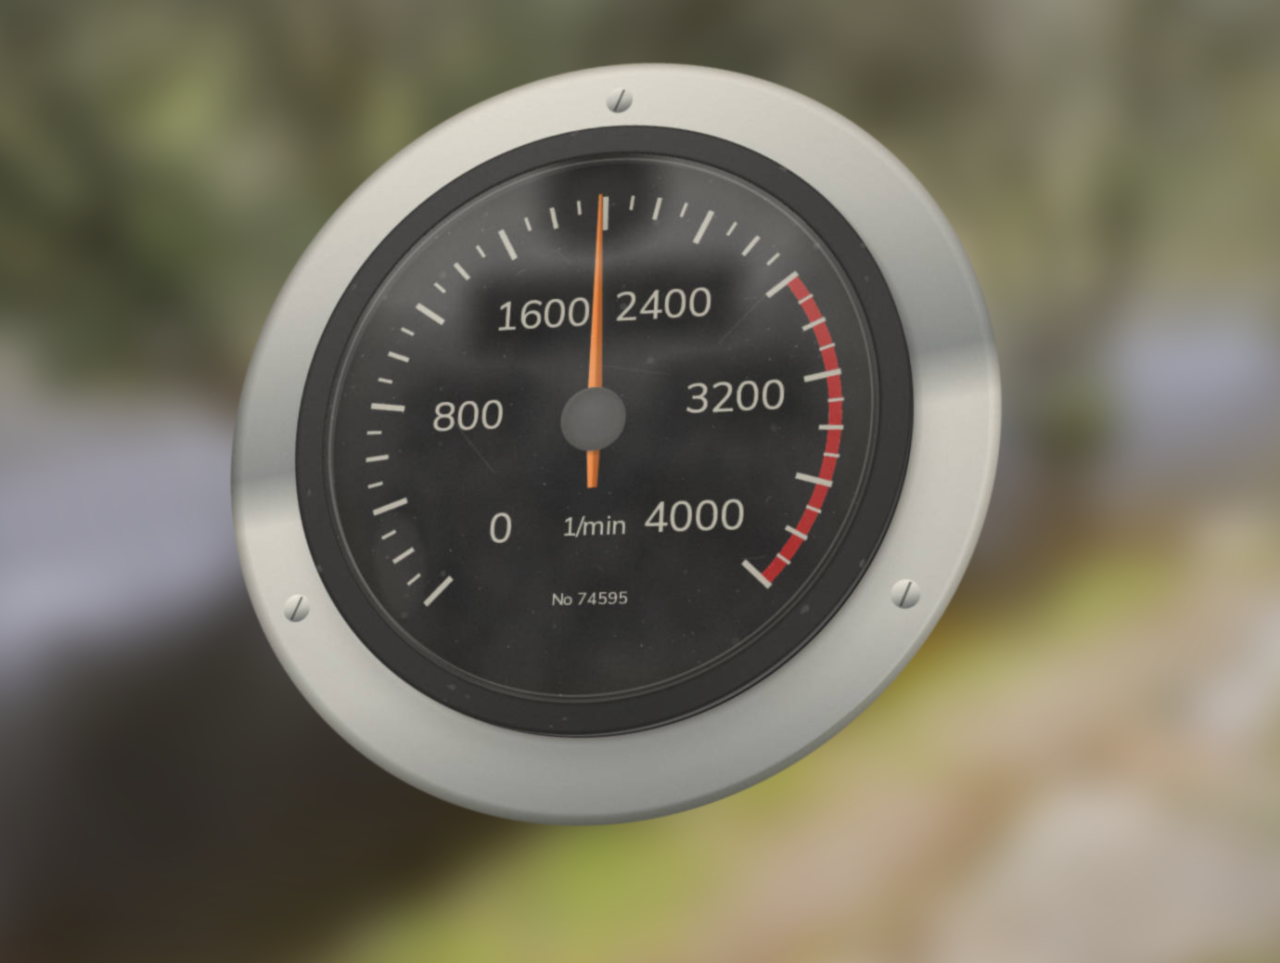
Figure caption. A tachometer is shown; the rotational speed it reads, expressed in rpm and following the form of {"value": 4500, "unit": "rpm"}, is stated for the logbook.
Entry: {"value": 2000, "unit": "rpm"}
